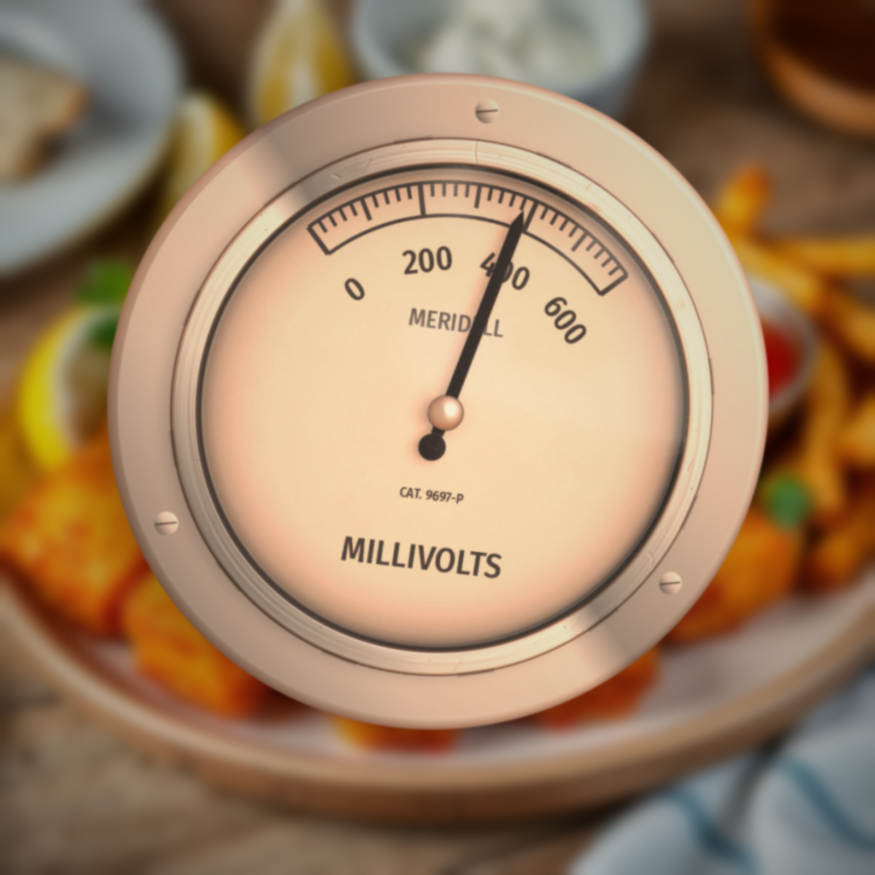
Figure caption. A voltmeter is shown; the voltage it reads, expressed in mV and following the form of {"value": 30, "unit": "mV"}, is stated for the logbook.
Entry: {"value": 380, "unit": "mV"}
